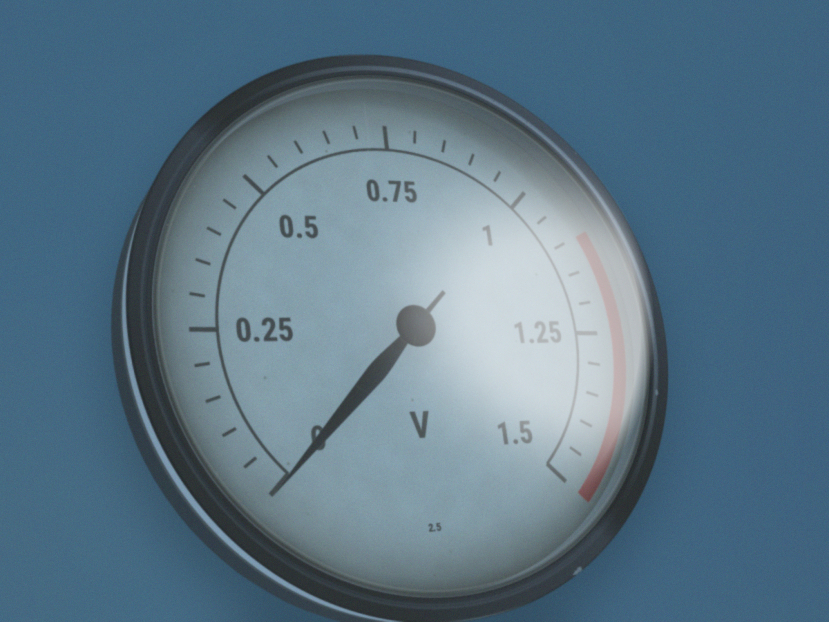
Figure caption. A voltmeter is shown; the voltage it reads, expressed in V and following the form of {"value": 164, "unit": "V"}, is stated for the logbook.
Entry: {"value": 0, "unit": "V"}
